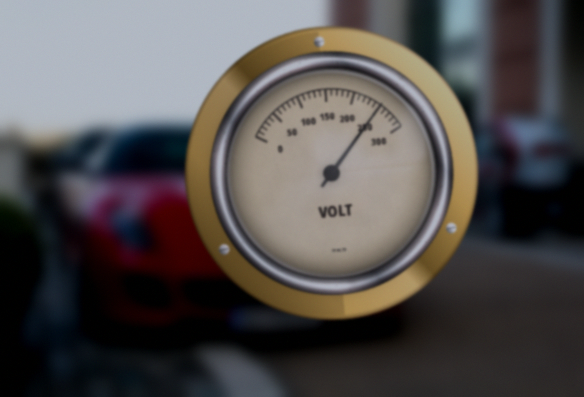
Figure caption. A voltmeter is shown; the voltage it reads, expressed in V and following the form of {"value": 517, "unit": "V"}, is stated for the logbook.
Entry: {"value": 250, "unit": "V"}
